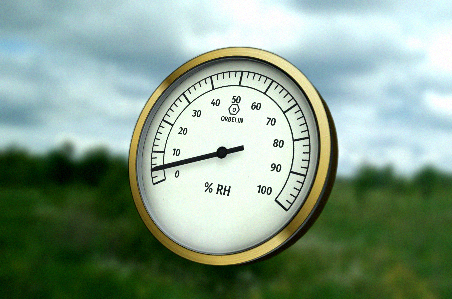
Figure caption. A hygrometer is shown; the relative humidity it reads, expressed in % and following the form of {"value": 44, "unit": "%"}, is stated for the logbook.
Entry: {"value": 4, "unit": "%"}
